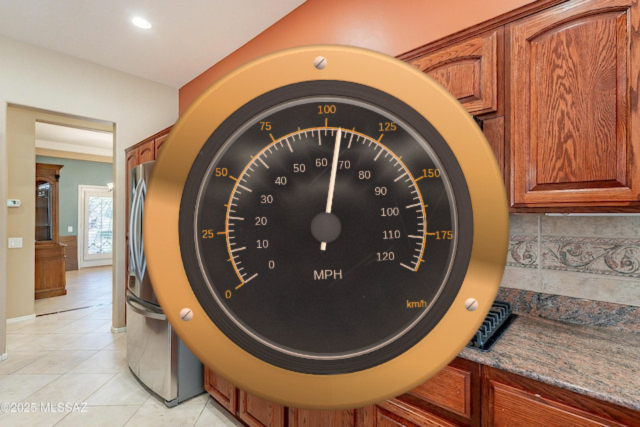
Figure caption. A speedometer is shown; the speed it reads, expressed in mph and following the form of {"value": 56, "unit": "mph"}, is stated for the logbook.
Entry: {"value": 66, "unit": "mph"}
